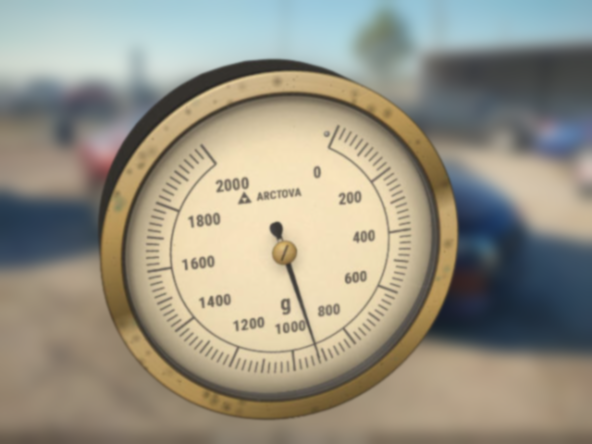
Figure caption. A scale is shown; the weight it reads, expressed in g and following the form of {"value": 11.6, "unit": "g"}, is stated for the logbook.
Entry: {"value": 920, "unit": "g"}
